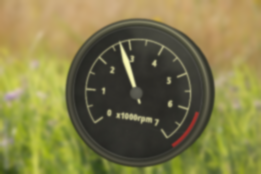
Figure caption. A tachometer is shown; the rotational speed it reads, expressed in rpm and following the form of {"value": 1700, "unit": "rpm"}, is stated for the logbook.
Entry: {"value": 2750, "unit": "rpm"}
